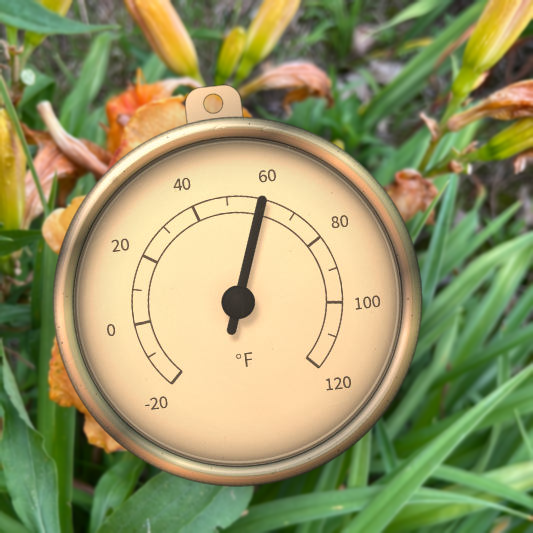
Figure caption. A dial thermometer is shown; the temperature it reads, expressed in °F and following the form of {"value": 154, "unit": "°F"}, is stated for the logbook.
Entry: {"value": 60, "unit": "°F"}
